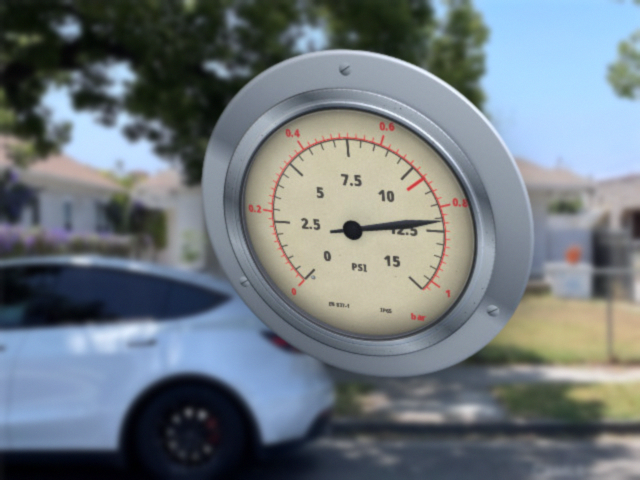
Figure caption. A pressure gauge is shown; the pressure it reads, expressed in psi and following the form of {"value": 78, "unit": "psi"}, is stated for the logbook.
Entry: {"value": 12, "unit": "psi"}
